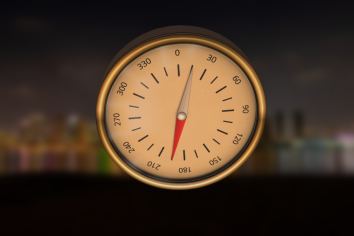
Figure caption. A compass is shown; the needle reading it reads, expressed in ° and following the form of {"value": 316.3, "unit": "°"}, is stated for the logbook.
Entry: {"value": 195, "unit": "°"}
